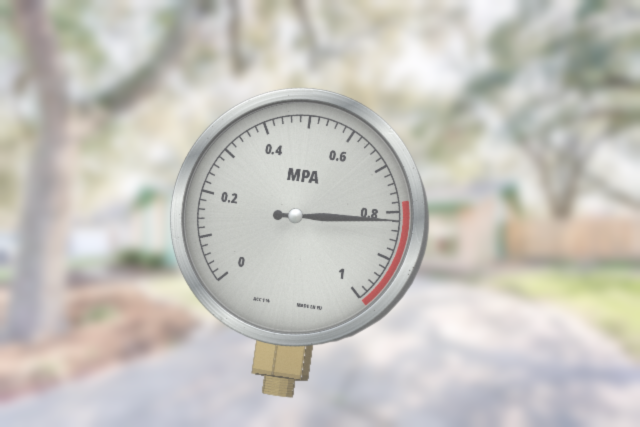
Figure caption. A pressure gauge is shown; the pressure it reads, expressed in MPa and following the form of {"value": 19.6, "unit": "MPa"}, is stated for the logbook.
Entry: {"value": 0.82, "unit": "MPa"}
